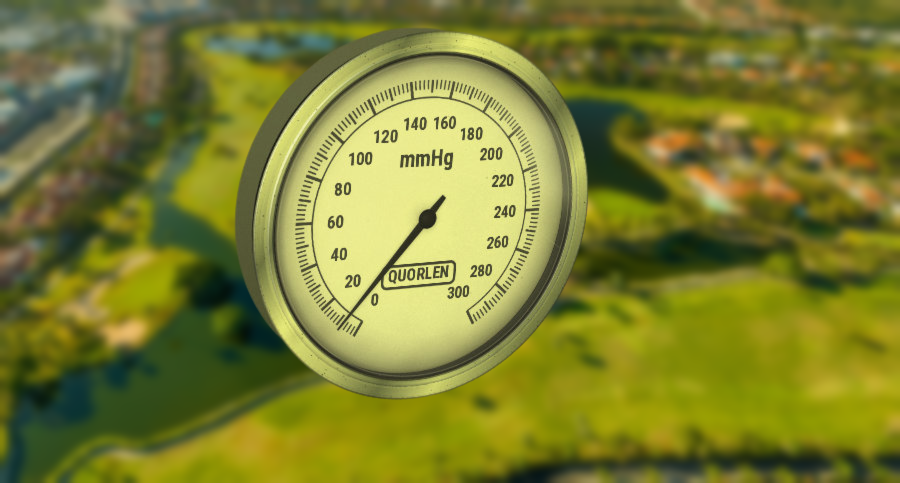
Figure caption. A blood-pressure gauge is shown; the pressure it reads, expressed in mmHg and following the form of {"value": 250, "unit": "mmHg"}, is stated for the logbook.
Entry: {"value": 10, "unit": "mmHg"}
